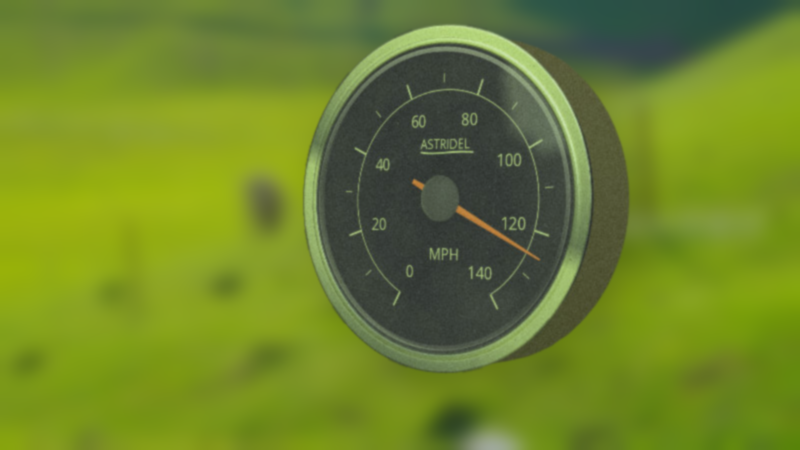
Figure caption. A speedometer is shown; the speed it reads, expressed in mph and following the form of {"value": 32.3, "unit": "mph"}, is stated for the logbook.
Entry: {"value": 125, "unit": "mph"}
